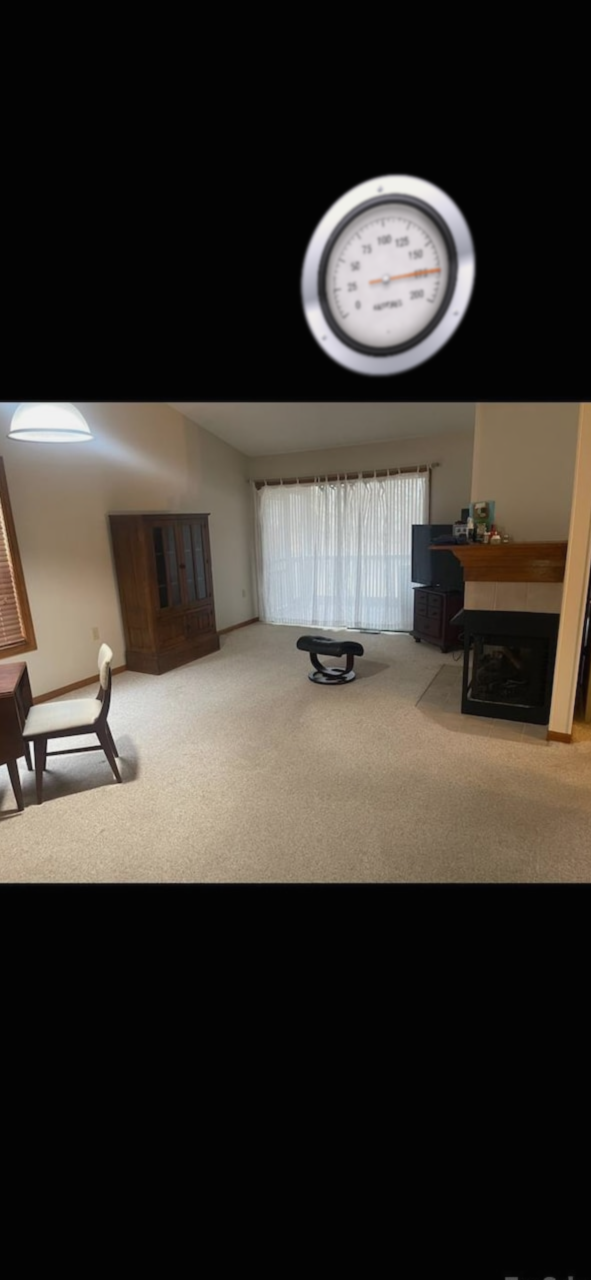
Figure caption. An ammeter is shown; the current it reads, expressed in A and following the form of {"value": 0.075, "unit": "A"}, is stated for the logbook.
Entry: {"value": 175, "unit": "A"}
